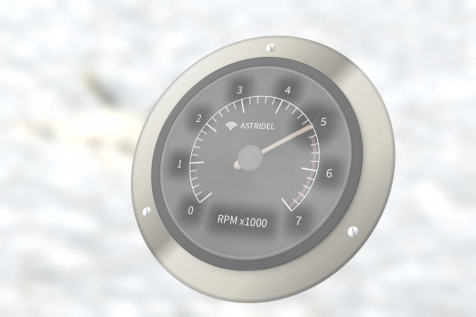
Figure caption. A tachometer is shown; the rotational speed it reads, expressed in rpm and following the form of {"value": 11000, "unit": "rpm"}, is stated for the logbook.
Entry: {"value": 5000, "unit": "rpm"}
